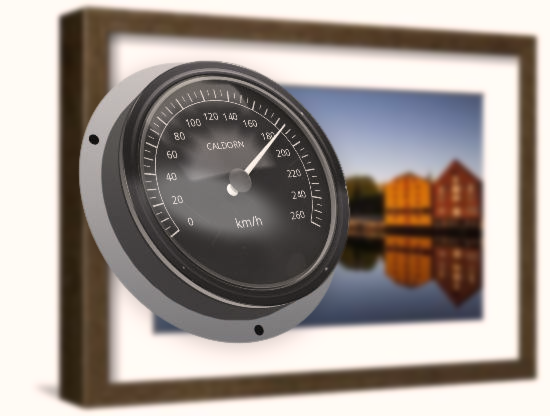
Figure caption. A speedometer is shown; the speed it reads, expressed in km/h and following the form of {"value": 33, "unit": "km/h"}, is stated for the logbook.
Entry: {"value": 185, "unit": "km/h"}
